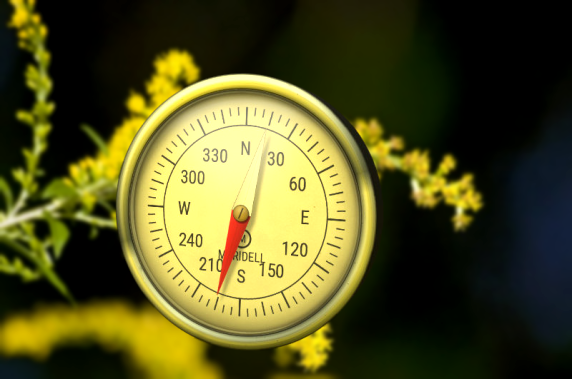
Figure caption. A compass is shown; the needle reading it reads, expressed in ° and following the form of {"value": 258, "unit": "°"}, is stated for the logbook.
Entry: {"value": 195, "unit": "°"}
